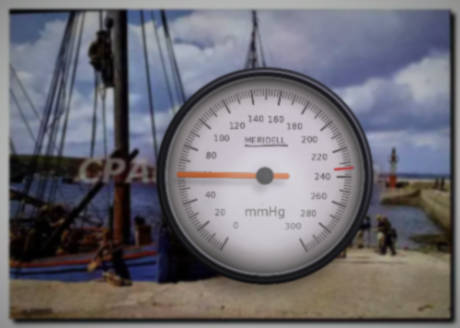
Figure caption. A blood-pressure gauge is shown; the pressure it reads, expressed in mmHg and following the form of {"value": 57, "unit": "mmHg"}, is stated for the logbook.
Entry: {"value": 60, "unit": "mmHg"}
